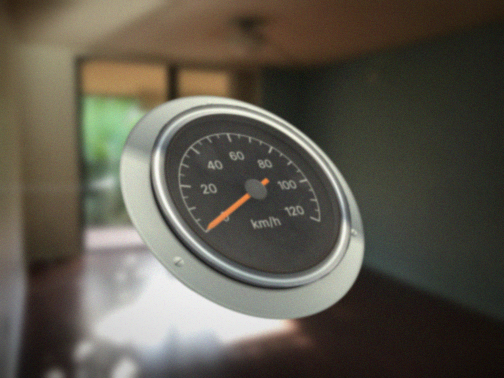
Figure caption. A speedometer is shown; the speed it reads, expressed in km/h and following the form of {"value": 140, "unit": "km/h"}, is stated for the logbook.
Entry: {"value": 0, "unit": "km/h"}
